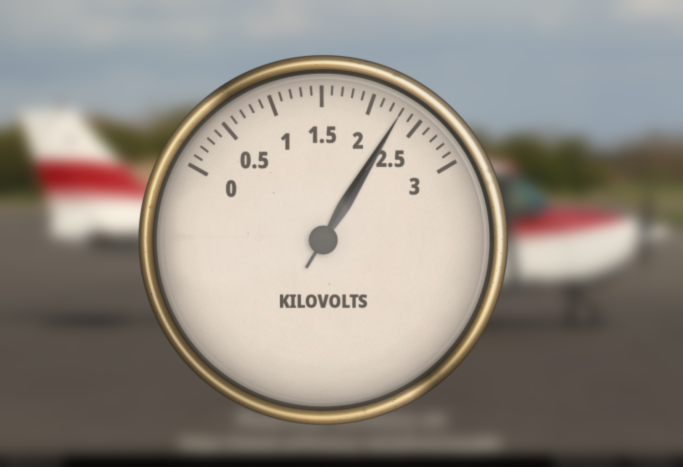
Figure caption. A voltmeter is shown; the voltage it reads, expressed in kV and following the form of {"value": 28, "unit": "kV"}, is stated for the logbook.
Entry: {"value": 2.3, "unit": "kV"}
